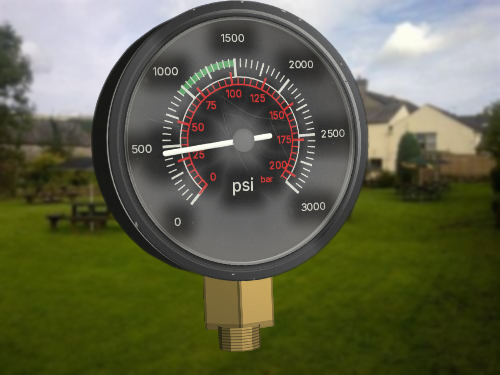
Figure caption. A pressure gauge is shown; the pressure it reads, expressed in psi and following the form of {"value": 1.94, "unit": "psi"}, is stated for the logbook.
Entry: {"value": 450, "unit": "psi"}
